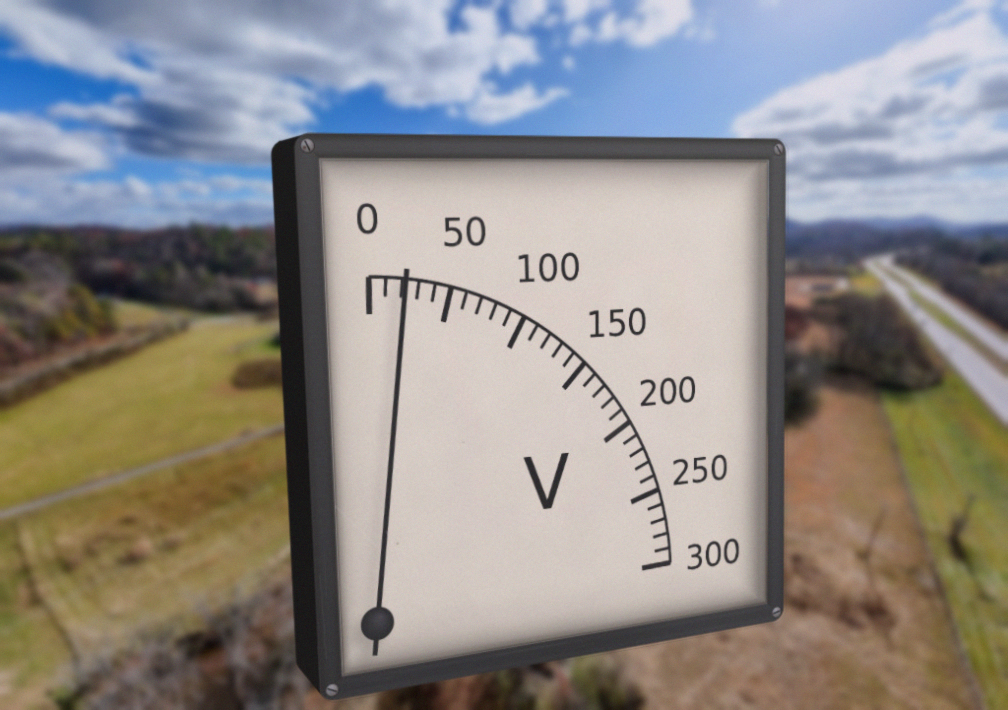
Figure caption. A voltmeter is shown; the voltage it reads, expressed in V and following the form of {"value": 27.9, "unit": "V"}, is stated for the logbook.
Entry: {"value": 20, "unit": "V"}
